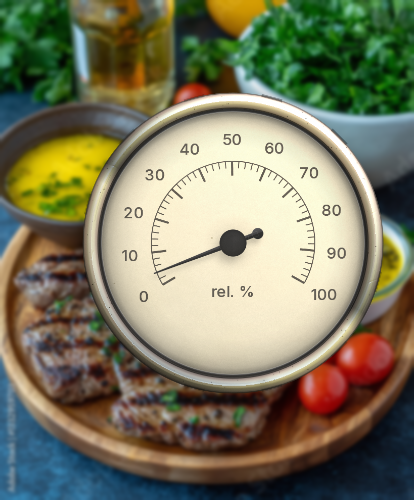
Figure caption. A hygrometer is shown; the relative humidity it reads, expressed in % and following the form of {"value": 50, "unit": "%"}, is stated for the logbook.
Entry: {"value": 4, "unit": "%"}
